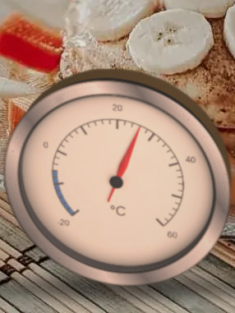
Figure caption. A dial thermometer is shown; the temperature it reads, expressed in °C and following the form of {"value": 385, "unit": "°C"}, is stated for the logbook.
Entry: {"value": 26, "unit": "°C"}
